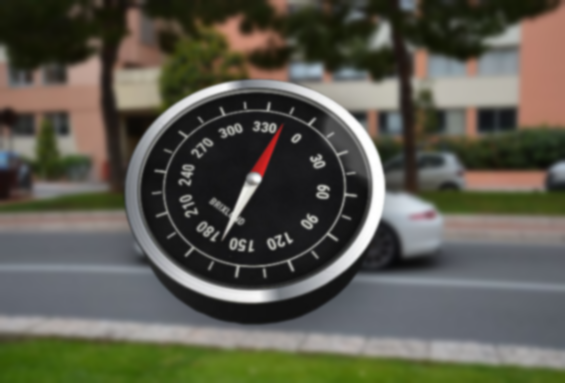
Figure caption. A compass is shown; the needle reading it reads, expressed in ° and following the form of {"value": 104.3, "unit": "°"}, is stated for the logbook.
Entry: {"value": 345, "unit": "°"}
